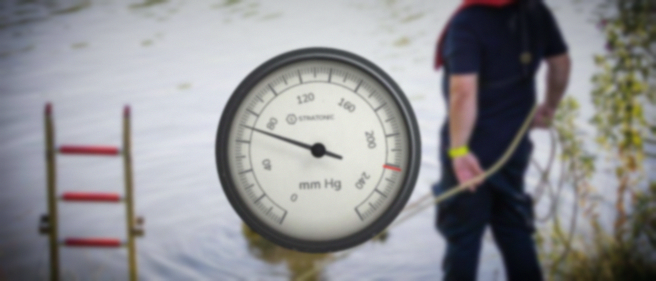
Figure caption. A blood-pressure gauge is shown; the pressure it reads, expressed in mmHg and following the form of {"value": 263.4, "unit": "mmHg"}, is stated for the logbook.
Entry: {"value": 70, "unit": "mmHg"}
